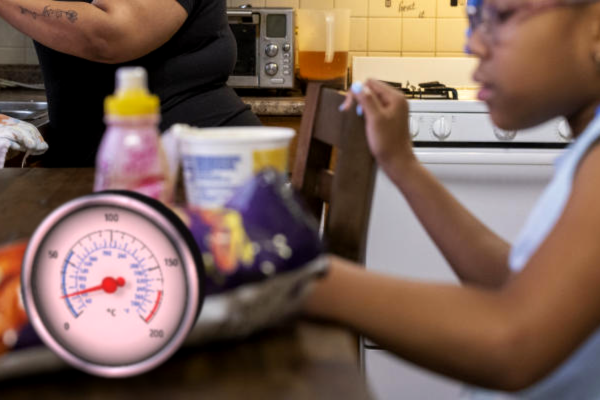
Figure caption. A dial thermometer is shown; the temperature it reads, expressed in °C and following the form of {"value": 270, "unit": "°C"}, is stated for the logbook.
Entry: {"value": 20, "unit": "°C"}
